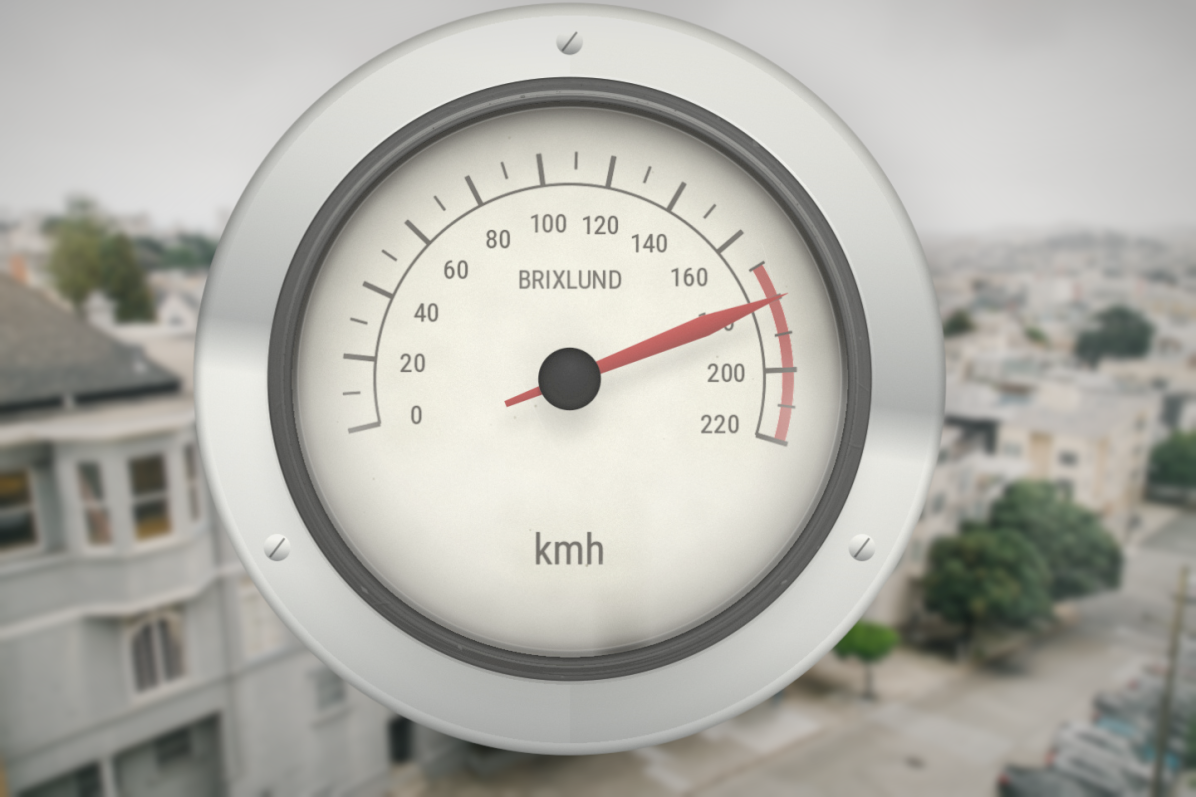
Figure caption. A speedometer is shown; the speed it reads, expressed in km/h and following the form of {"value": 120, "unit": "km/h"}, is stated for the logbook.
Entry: {"value": 180, "unit": "km/h"}
